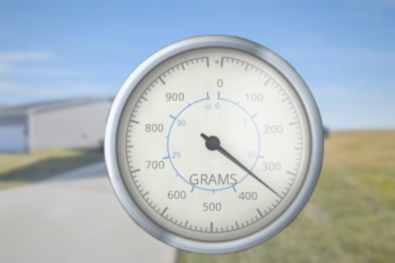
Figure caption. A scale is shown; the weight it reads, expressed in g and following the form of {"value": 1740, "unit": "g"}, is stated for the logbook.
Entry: {"value": 350, "unit": "g"}
